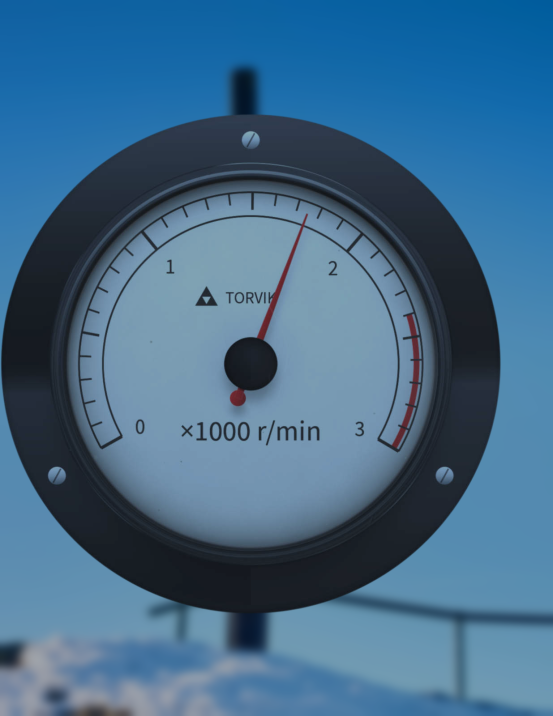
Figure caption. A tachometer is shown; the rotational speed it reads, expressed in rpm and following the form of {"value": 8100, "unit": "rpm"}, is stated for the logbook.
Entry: {"value": 1750, "unit": "rpm"}
